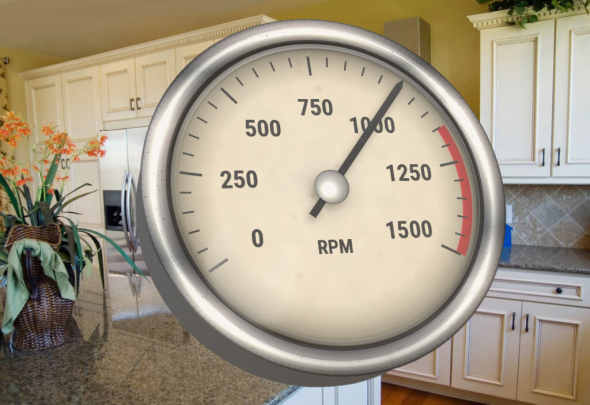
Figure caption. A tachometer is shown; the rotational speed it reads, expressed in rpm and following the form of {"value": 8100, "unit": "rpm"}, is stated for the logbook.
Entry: {"value": 1000, "unit": "rpm"}
